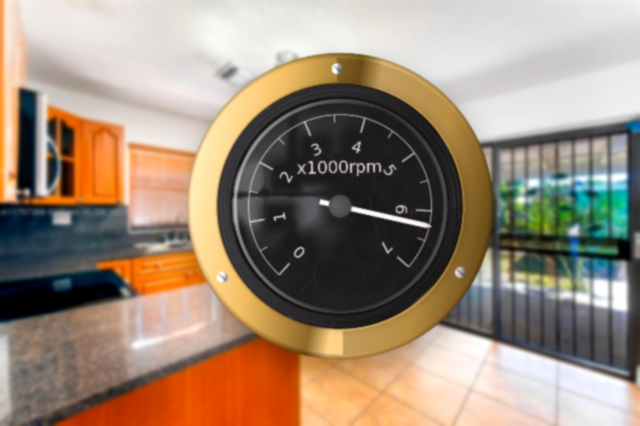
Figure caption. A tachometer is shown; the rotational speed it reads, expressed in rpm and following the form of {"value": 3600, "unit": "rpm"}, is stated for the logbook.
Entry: {"value": 6250, "unit": "rpm"}
